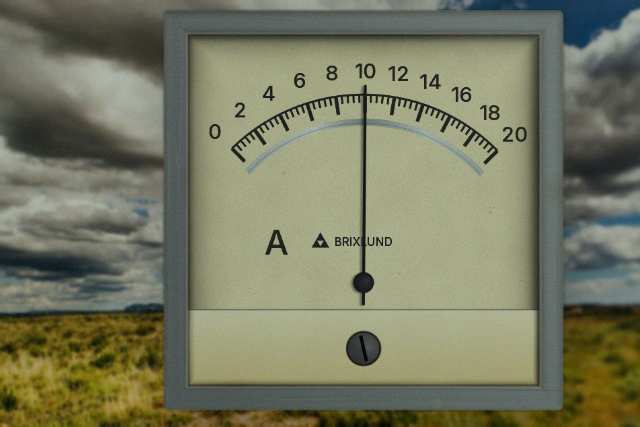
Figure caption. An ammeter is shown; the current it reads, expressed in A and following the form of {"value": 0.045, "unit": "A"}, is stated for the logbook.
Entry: {"value": 10, "unit": "A"}
